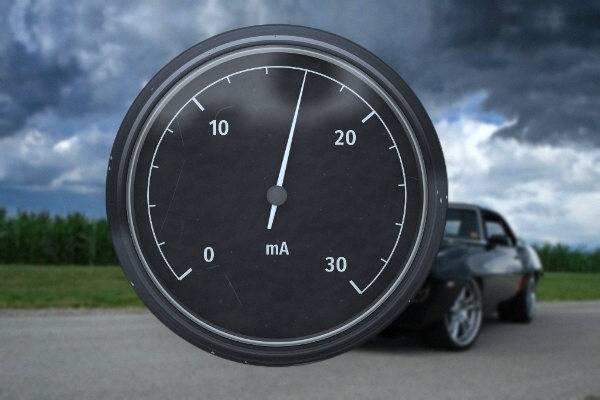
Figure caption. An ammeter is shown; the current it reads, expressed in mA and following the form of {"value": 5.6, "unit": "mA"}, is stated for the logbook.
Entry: {"value": 16, "unit": "mA"}
